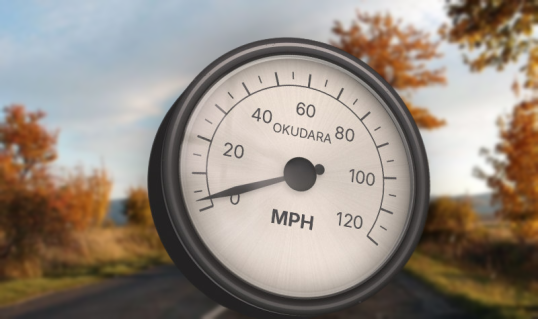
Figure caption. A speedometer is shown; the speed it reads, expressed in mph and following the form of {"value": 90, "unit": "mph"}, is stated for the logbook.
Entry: {"value": 2.5, "unit": "mph"}
